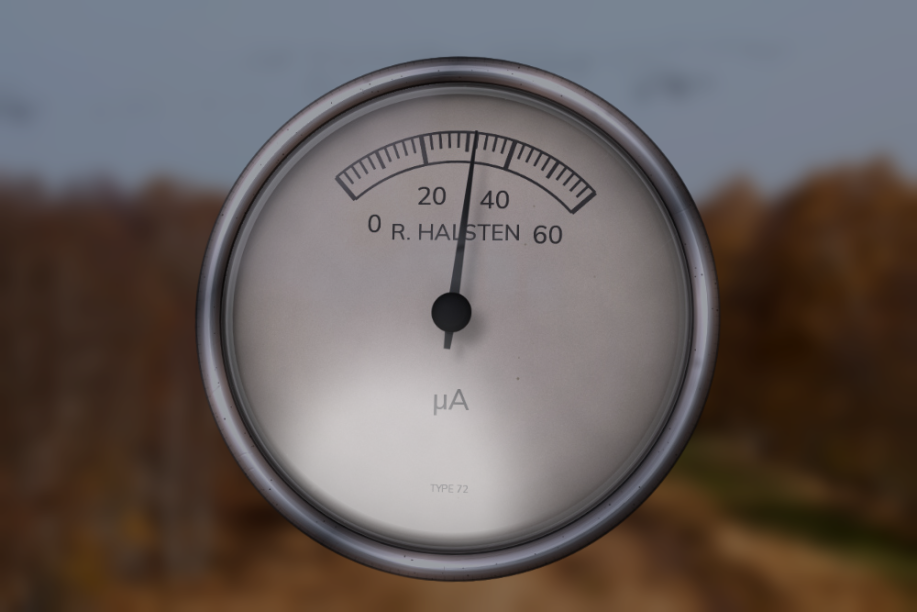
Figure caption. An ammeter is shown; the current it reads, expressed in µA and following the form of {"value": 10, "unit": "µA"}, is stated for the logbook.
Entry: {"value": 32, "unit": "µA"}
